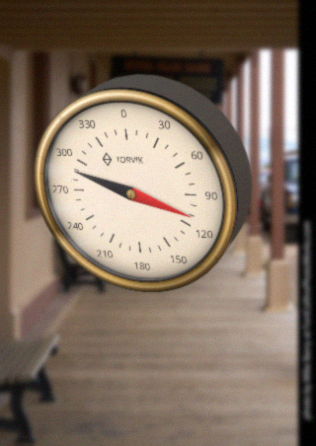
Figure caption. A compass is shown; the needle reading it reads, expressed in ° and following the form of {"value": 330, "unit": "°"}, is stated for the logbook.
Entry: {"value": 110, "unit": "°"}
